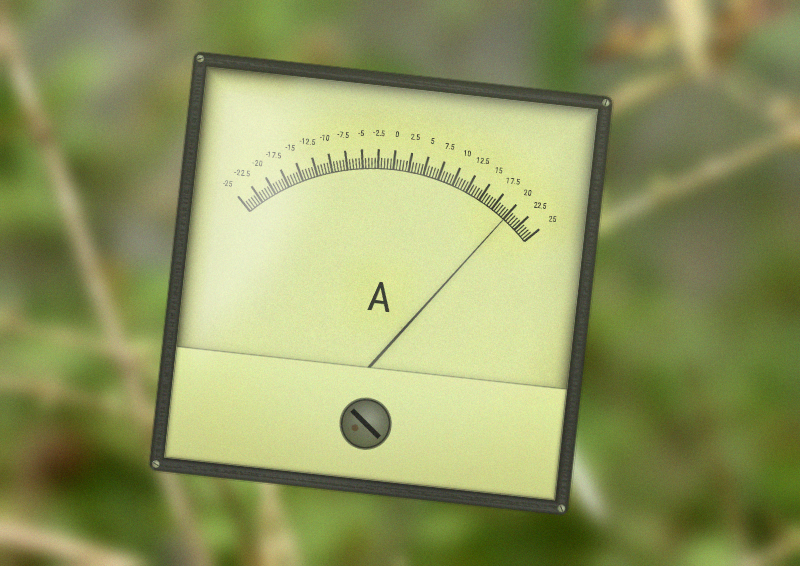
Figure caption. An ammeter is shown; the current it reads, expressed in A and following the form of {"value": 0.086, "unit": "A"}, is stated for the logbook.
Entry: {"value": 20, "unit": "A"}
